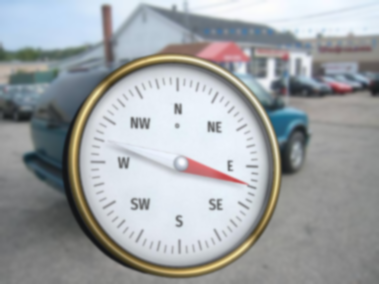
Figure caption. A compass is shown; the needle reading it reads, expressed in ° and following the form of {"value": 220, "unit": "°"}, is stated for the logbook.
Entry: {"value": 105, "unit": "°"}
